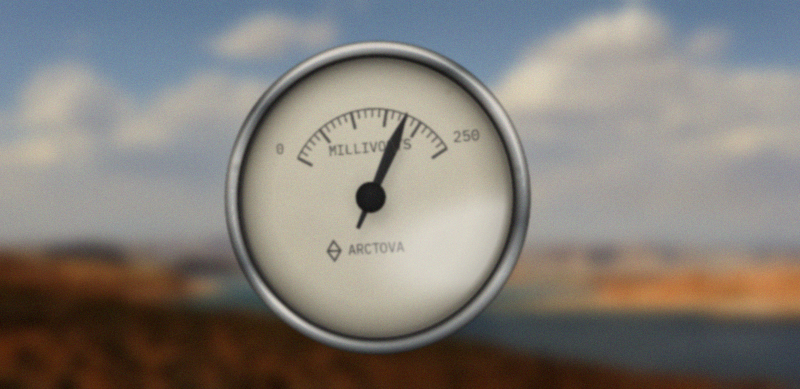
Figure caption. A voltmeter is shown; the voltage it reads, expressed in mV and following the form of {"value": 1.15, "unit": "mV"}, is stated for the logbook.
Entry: {"value": 180, "unit": "mV"}
